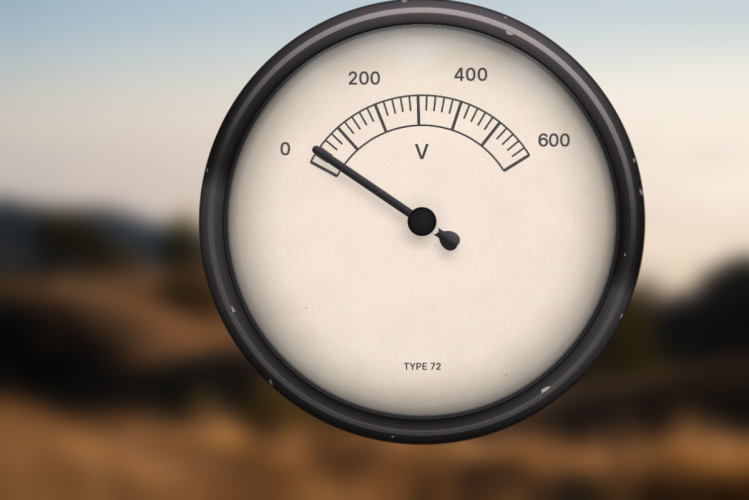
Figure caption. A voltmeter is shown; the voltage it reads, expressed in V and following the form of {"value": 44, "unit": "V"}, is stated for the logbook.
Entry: {"value": 30, "unit": "V"}
